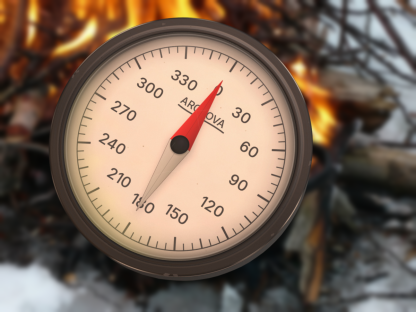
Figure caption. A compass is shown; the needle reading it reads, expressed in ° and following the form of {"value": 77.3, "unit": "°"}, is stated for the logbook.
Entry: {"value": 0, "unit": "°"}
